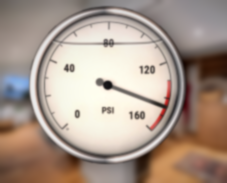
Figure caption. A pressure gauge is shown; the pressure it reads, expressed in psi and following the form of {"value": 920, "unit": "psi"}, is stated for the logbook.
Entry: {"value": 145, "unit": "psi"}
